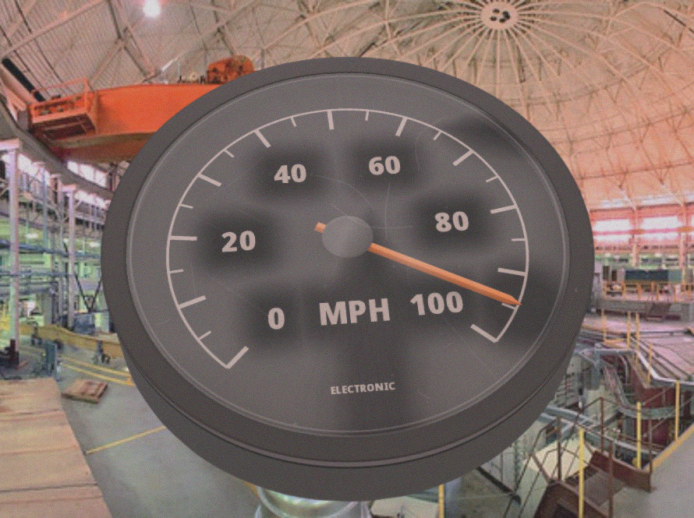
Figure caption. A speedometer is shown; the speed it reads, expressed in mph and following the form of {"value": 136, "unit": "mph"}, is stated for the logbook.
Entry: {"value": 95, "unit": "mph"}
